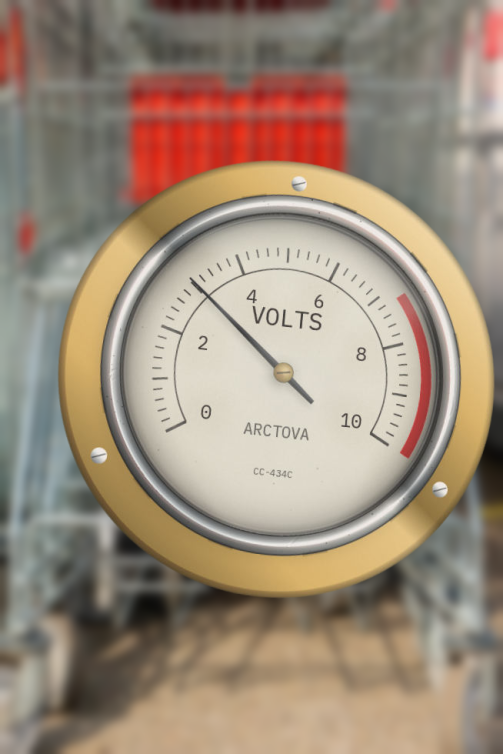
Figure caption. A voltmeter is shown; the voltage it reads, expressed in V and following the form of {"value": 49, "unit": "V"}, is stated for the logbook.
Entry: {"value": 3, "unit": "V"}
